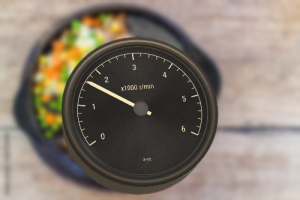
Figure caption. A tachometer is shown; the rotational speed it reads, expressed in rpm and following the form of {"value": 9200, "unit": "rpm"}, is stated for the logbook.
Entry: {"value": 1600, "unit": "rpm"}
